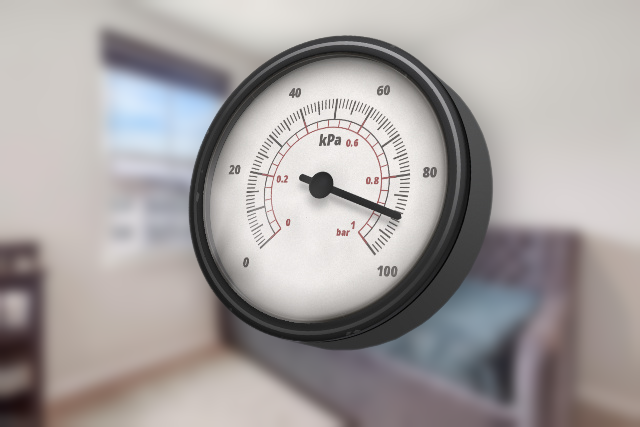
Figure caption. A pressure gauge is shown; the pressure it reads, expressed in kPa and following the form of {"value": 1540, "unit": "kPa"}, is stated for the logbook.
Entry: {"value": 90, "unit": "kPa"}
